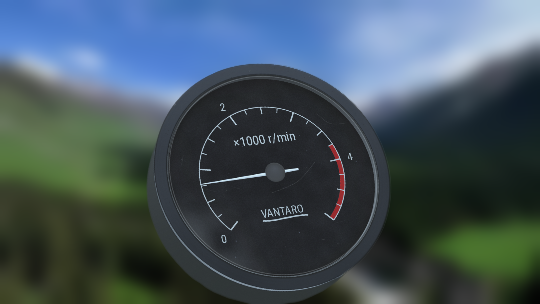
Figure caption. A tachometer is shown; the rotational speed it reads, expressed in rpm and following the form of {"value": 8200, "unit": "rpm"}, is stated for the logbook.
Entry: {"value": 750, "unit": "rpm"}
